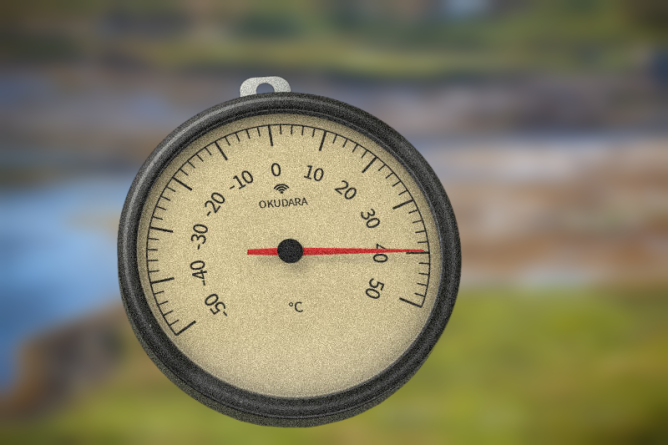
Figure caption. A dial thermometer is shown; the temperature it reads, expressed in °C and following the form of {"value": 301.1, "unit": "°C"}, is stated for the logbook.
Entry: {"value": 40, "unit": "°C"}
